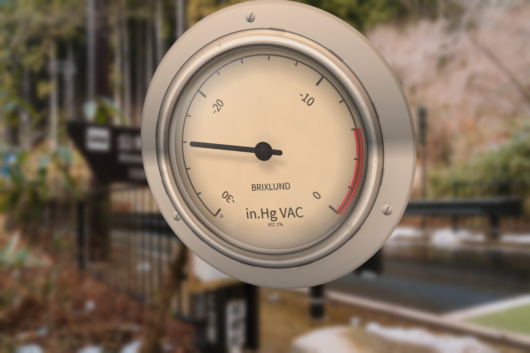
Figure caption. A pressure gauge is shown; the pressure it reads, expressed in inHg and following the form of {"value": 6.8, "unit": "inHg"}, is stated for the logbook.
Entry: {"value": -24, "unit": "inHg"}
